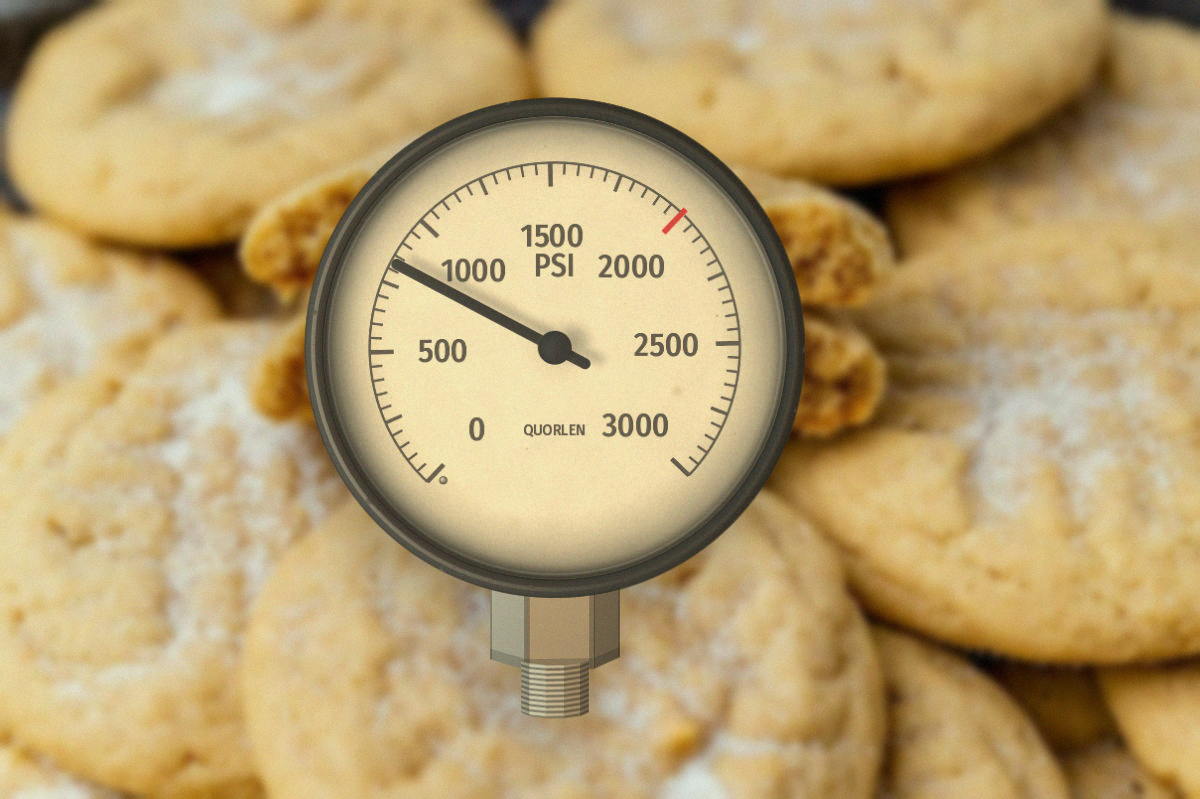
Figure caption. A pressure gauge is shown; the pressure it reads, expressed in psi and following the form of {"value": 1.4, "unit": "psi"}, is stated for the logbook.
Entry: {"value": 825, "unit": "psi"}
